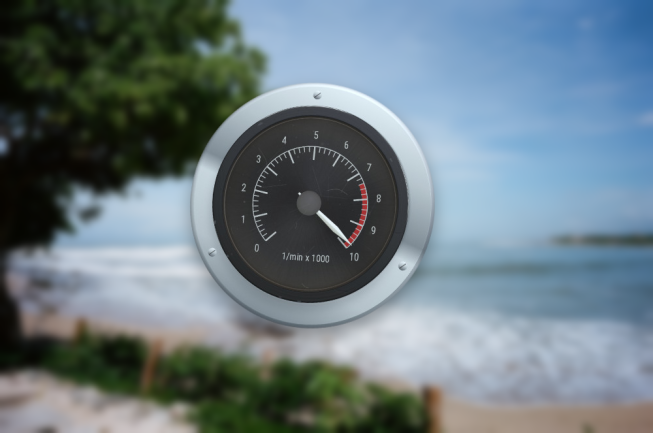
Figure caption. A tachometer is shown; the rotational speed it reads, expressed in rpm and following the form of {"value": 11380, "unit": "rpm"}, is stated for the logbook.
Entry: {"value": 9800, "unit": "rpm"}
